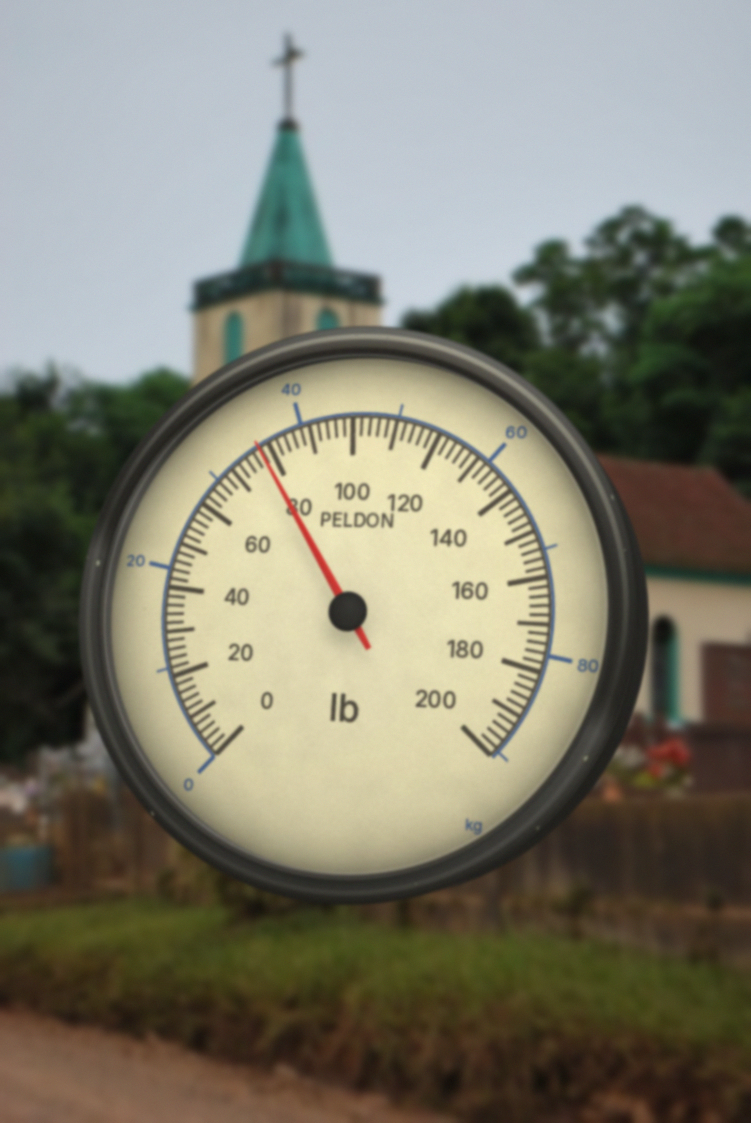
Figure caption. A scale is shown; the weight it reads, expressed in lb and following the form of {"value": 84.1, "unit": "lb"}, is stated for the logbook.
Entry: {"value": 78, "unit": "lb"}
